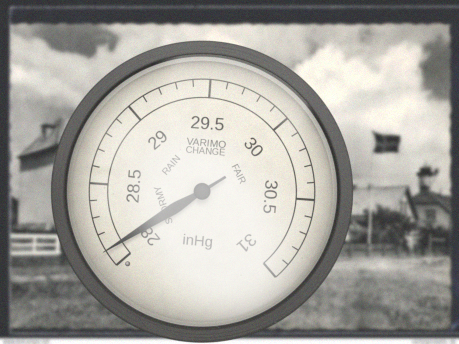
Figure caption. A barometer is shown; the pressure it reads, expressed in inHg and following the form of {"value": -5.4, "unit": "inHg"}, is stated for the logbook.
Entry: {"value": 28.1, "unit": "inHg"}
